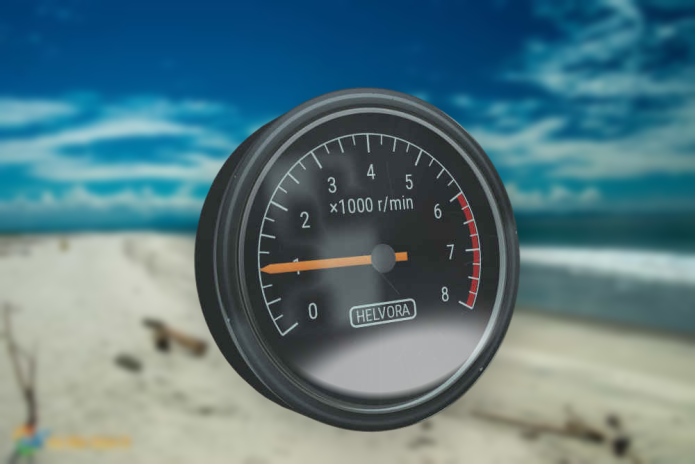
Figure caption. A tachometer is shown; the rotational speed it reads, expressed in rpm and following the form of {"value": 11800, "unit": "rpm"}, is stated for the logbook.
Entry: {"value": 1000, "unit": "rpm"}
